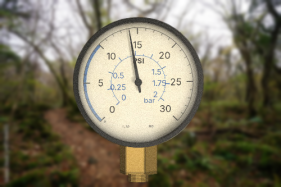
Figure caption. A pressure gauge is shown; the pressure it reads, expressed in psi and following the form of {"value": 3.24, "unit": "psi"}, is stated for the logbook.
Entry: {"value": 14, "unit": "psi"}
